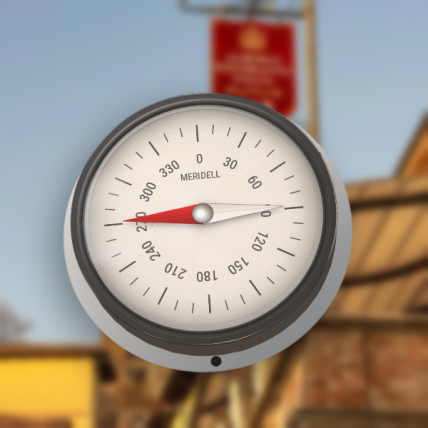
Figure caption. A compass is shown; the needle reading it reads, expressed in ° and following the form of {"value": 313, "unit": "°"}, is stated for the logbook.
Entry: {"value": 270, "unit": "°"}
